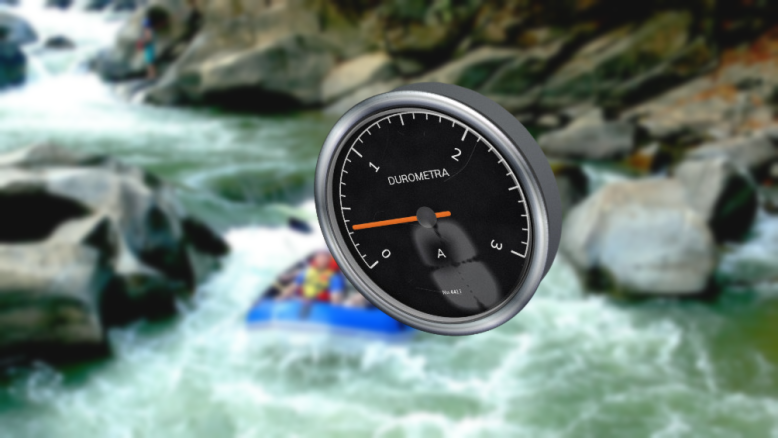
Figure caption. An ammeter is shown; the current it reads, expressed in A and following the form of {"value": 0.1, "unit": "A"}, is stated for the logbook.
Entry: {"value": 0.35, "unit": "A"}
